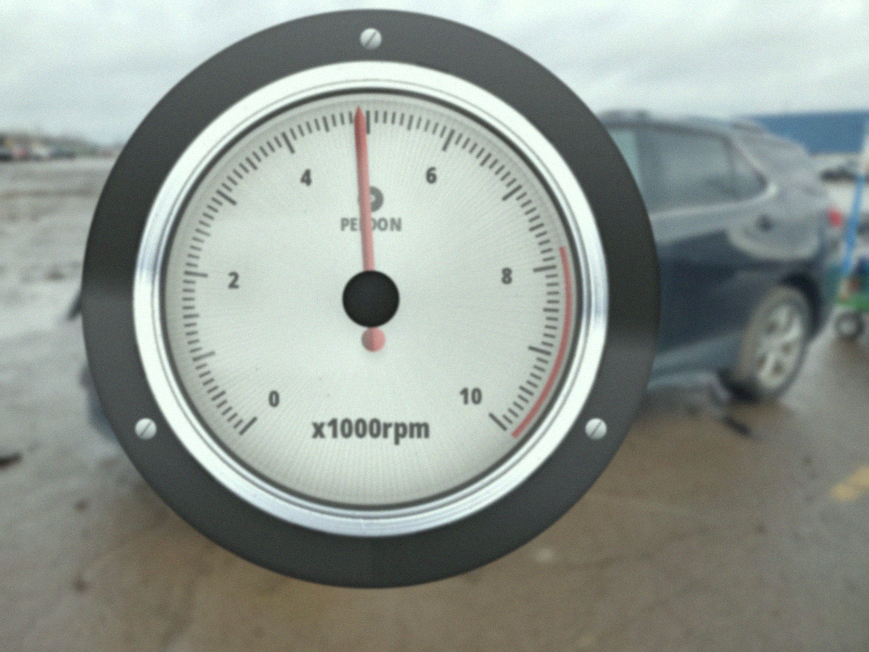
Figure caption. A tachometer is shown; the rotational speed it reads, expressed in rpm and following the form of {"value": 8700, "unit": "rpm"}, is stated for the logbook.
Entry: {"value": 4900, "unit": "rpm"}
